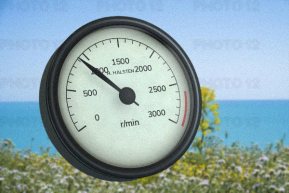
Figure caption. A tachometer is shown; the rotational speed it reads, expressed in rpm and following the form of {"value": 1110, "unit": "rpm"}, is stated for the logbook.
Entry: {"value": 900, "unit": "rpm"}
